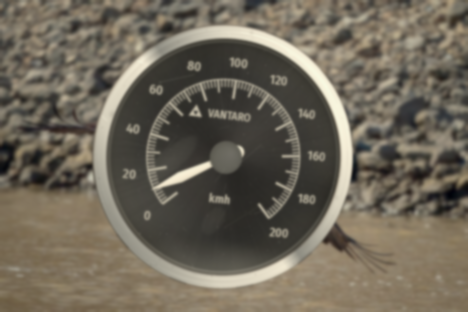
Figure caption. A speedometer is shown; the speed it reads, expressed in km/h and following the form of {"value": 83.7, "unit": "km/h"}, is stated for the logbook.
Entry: {"value": 10, "unit": "km/h"}
